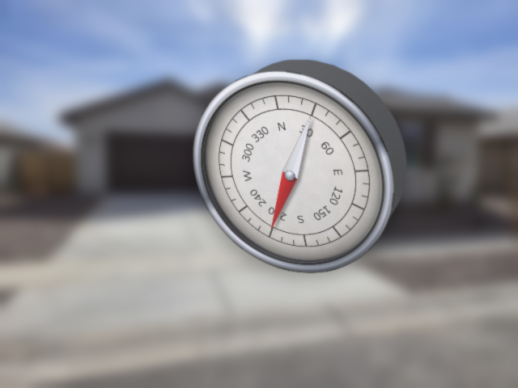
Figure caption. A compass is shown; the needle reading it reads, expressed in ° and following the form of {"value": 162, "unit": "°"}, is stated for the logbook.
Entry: {"value": 210, "unit": "°"}
